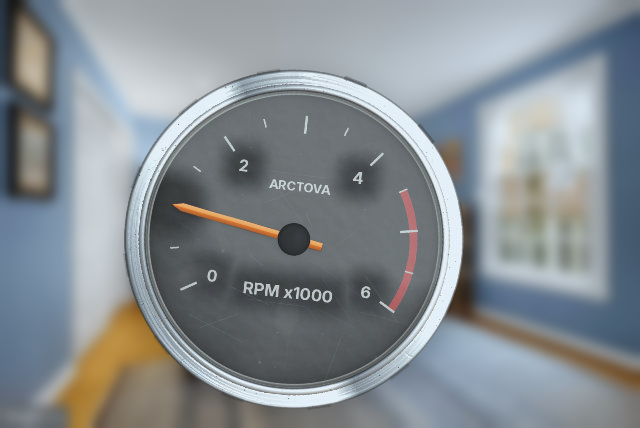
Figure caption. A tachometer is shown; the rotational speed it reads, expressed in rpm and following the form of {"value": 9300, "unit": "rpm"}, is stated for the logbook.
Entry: {"value": 1000, "unit": "rpm"}
